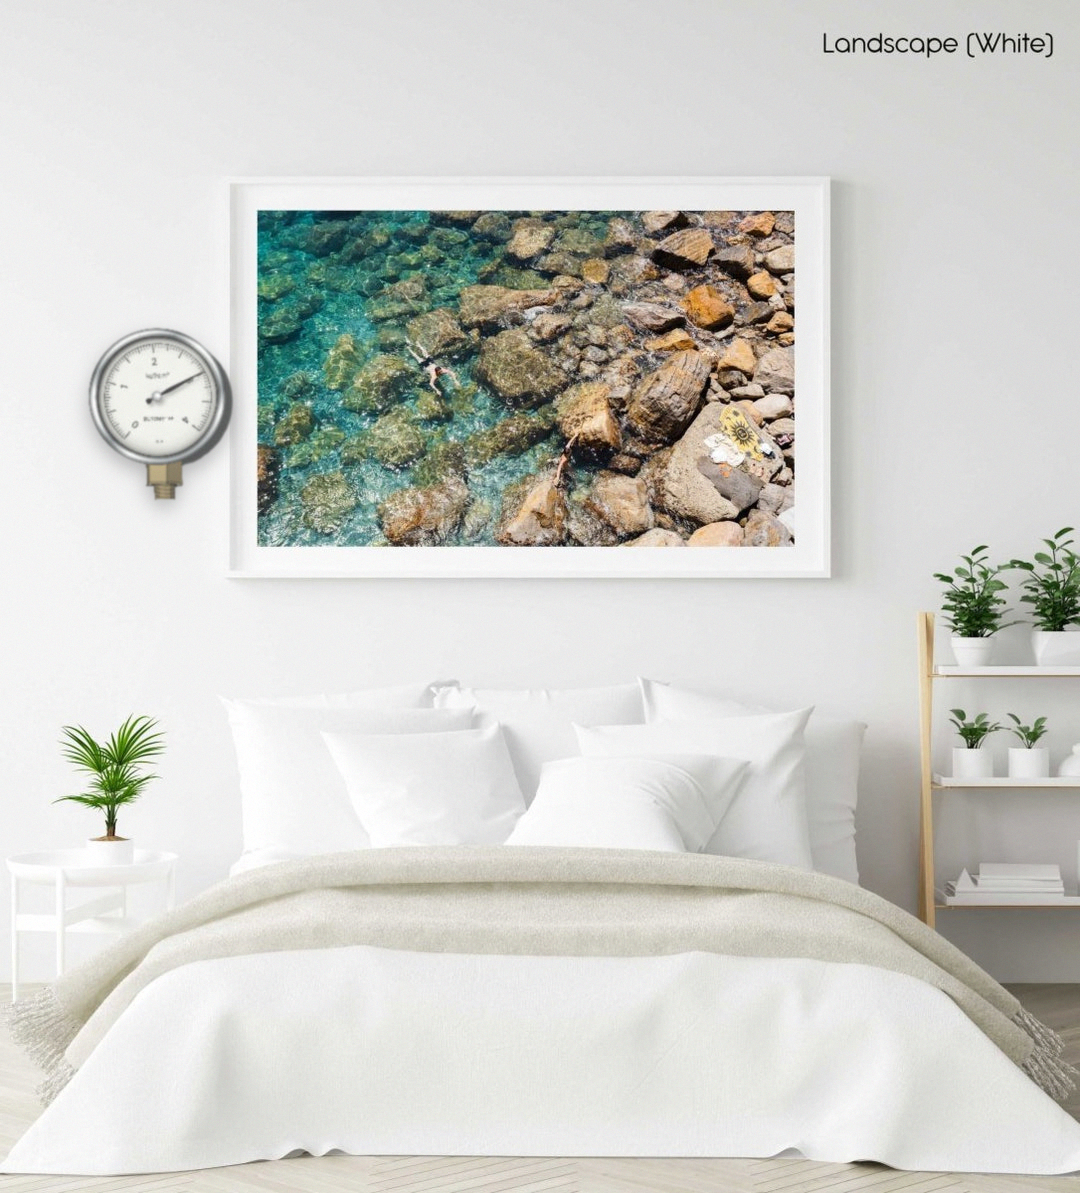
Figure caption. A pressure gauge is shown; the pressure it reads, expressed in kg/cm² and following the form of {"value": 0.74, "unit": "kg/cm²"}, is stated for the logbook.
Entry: {"value": 3, "unit": "kg/cm²"}
